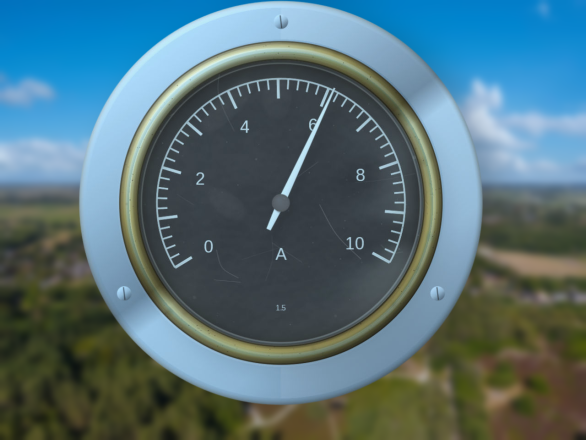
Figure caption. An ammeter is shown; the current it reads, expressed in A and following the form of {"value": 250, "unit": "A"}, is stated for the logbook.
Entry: {"value": 6.1, "unit": "A"}
